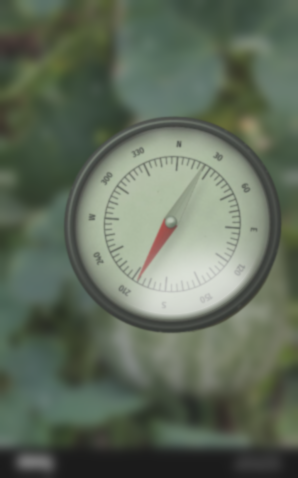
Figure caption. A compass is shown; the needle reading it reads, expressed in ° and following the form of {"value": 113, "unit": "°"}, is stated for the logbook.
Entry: {"value": 205, "unit": "°"}
